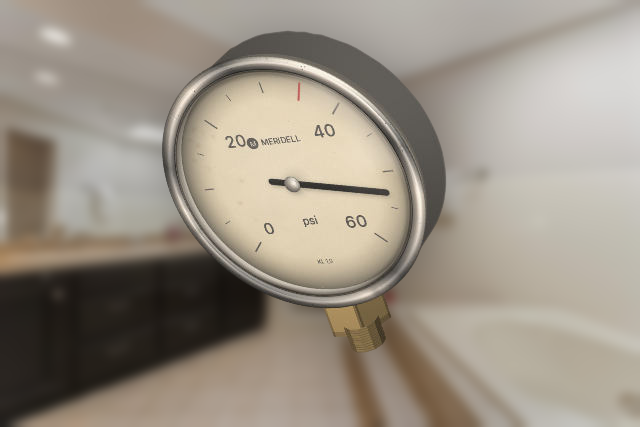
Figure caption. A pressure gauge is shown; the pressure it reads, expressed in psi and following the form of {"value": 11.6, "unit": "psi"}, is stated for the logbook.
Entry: {"value": 52.5, "unit": "psi"}
